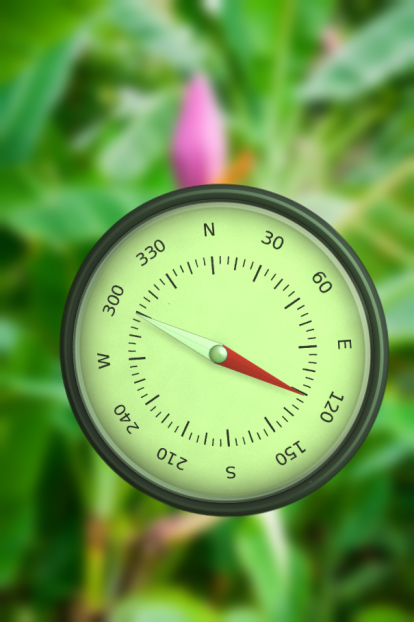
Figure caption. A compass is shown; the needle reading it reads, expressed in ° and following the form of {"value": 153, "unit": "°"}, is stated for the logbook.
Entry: {"value": 120, "unit": "°"}
